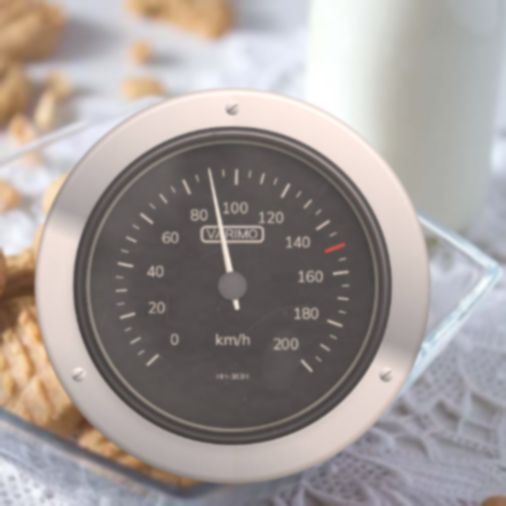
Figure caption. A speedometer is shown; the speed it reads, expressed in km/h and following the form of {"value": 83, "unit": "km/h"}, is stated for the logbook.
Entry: {"value": 90, "unit": "km/h"}
